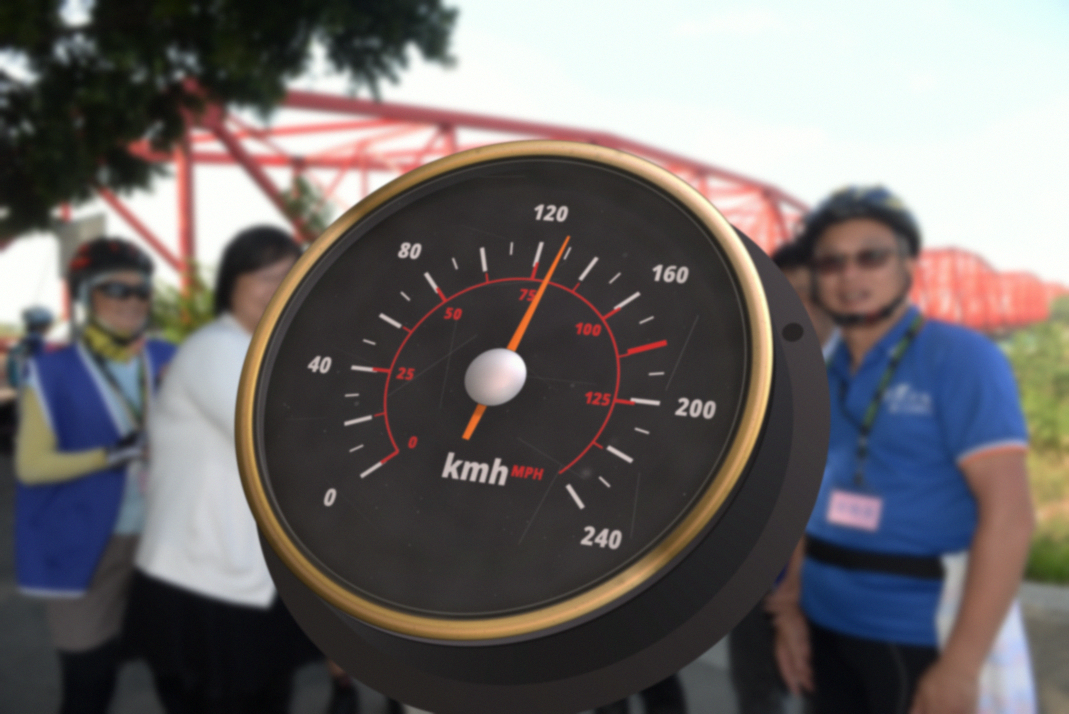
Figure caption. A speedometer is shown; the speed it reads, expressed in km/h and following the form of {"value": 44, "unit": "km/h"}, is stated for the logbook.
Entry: {"value": 130, "unit": "km/h"}
